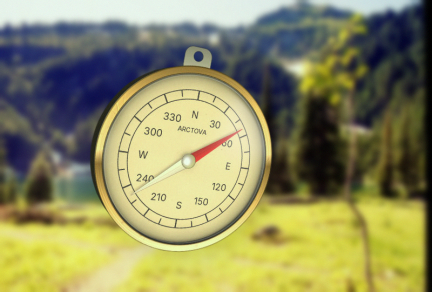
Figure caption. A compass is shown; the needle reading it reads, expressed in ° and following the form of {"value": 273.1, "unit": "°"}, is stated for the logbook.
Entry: {"value": 52.5, "unit": "°"}
